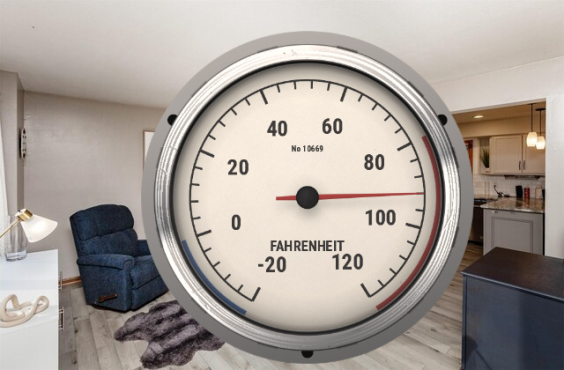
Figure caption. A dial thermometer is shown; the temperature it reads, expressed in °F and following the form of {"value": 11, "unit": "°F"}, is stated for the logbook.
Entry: {"value": 92, "unit": "°F"}
